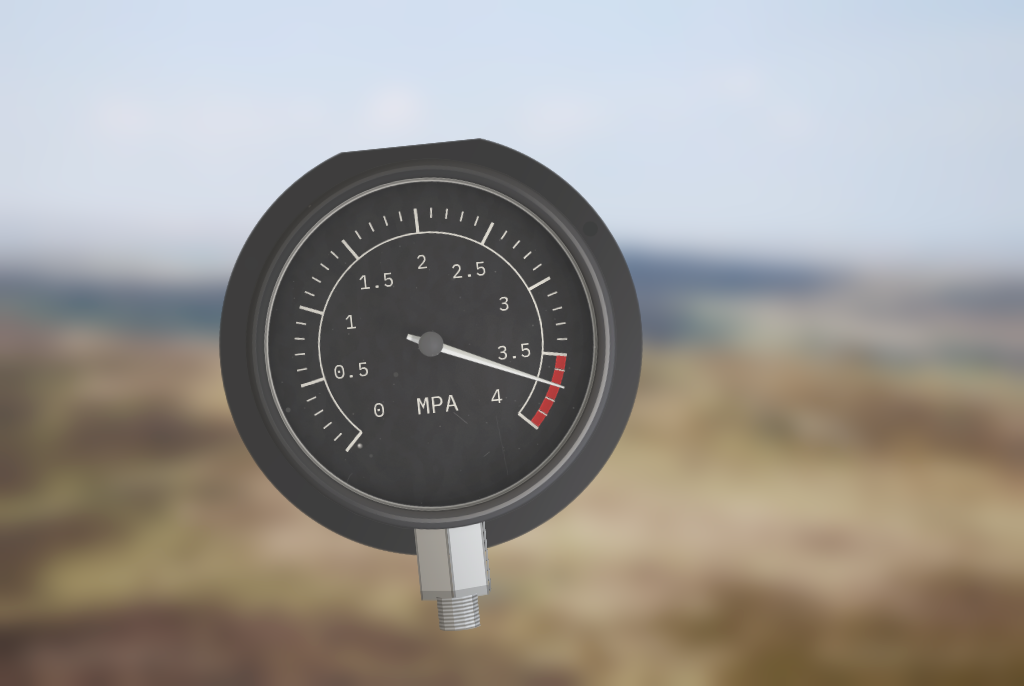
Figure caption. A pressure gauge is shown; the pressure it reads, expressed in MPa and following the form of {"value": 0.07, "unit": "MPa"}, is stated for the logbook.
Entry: {"value": 3.7, "unit": "MPa"}
